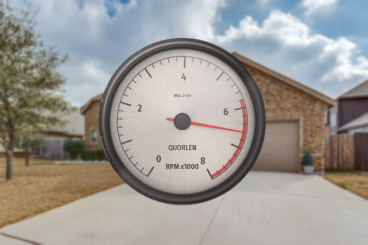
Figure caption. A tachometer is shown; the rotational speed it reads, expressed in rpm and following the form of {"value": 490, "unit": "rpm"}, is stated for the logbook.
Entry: {"value": 6600, "unit": "rpm"}
